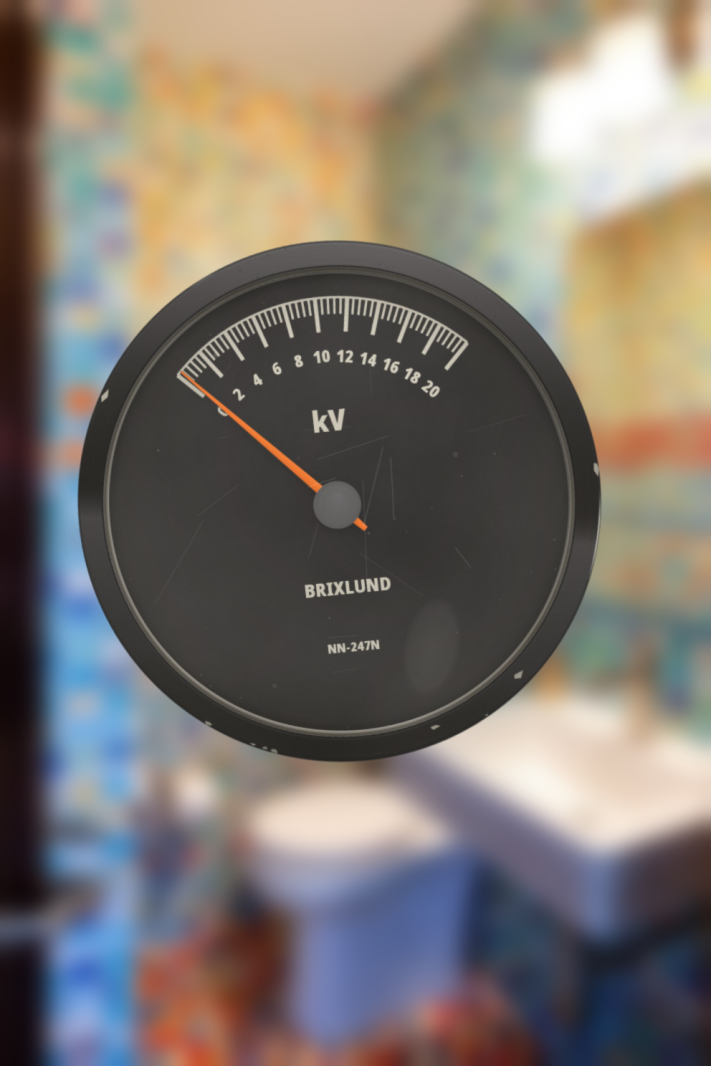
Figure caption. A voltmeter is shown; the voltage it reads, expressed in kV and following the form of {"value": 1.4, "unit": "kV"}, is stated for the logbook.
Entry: {"value": 0.4, "unit": "kV"}
